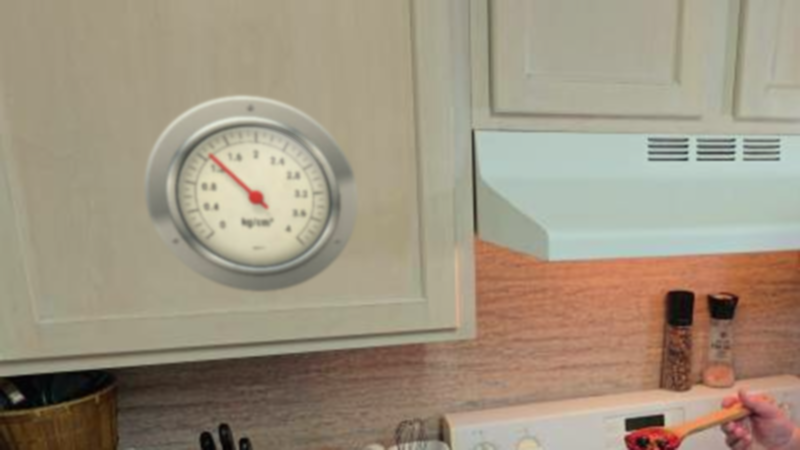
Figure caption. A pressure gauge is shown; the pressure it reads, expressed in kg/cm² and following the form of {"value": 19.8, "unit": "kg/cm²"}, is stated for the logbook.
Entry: {"value": 1.3, "unit": "kg/cm²"}
